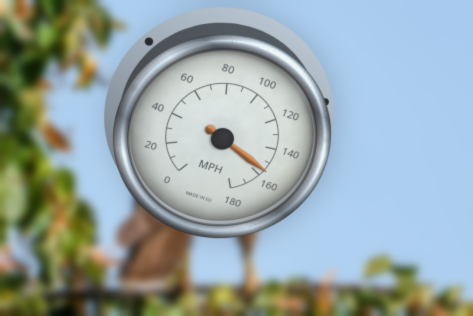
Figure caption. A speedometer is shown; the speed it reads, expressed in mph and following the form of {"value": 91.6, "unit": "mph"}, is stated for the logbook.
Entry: {"value": 155, "unit": "mph"}
